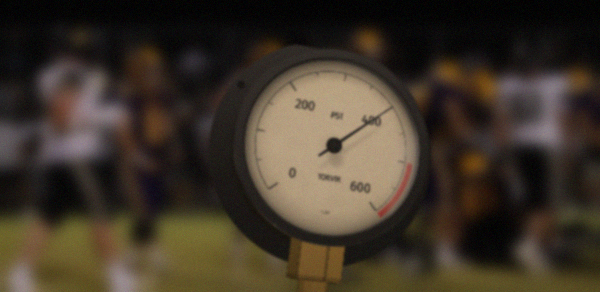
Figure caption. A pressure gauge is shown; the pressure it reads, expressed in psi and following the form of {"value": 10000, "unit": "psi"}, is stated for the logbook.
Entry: {"value": 400, "unit": "psi"}
